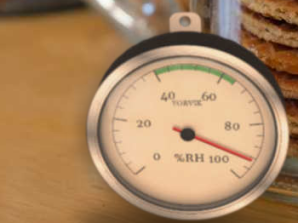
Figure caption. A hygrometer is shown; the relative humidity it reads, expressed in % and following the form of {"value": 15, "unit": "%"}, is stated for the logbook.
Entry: {"value": 92, "unit": "%"}
